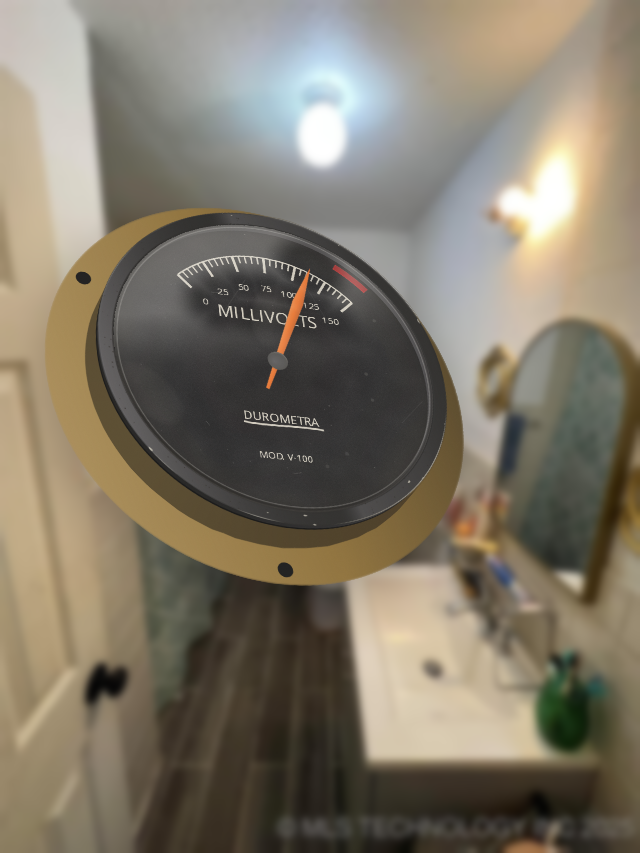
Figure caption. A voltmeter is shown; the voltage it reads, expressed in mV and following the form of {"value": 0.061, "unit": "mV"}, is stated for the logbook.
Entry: {"value": 110, "unit": "mV"}
